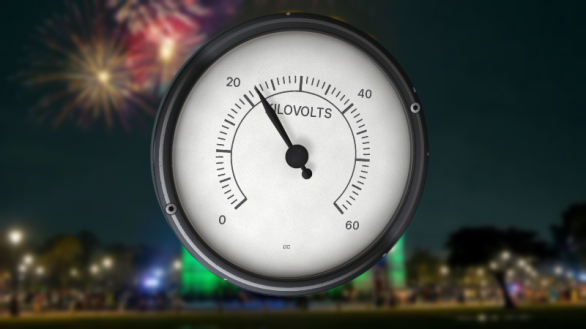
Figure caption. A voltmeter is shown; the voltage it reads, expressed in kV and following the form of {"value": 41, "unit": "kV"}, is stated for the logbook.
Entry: {"value": 22, "unit": "kV"}
